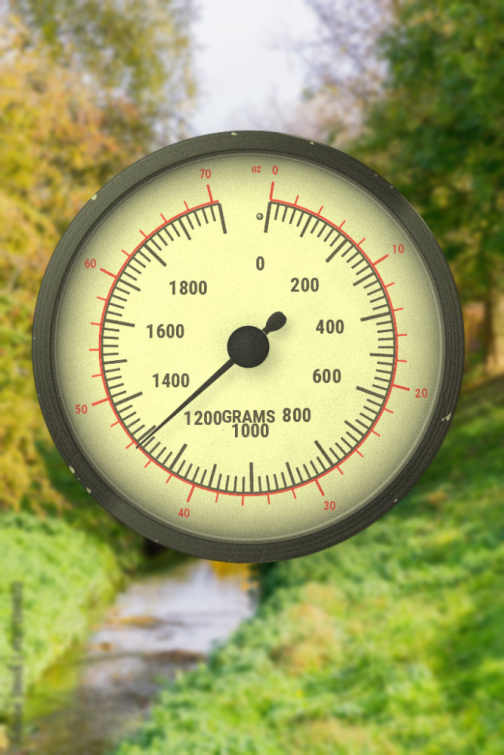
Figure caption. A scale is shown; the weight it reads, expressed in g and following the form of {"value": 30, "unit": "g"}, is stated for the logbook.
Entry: {"value": 1290, "unit": "g"}
